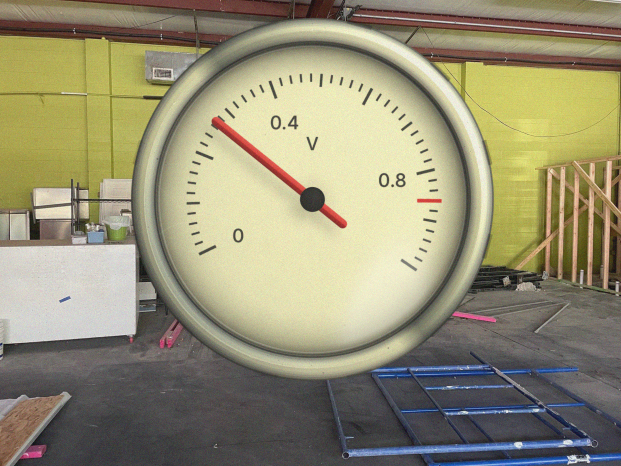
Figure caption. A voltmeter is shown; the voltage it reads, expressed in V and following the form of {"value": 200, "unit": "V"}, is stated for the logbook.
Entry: {"value": 0.27, "unit": "V"}
